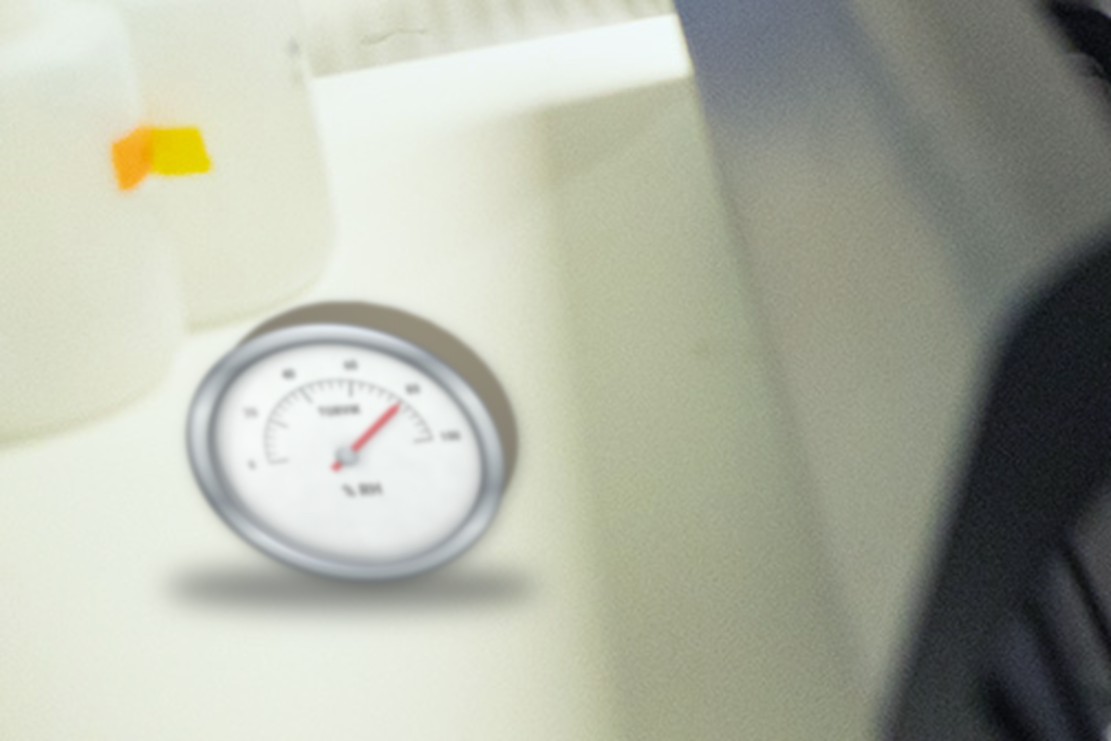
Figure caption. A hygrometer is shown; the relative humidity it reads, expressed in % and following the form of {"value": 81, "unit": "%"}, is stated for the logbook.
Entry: {"value": 80, "unit": "%"}
